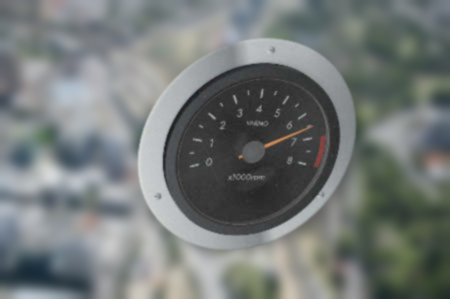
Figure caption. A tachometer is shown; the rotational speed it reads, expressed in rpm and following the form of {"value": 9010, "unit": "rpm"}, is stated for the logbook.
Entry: {"value": 6500, "unit": "rpm"}
